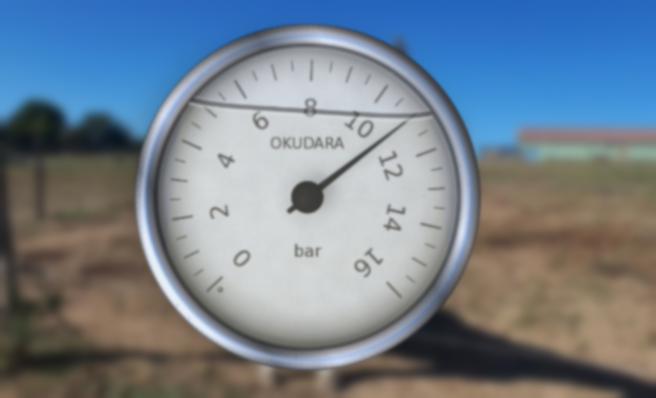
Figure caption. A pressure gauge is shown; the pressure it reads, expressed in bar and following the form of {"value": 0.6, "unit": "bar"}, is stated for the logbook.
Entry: {"value": 11, "unit": "bar"}
